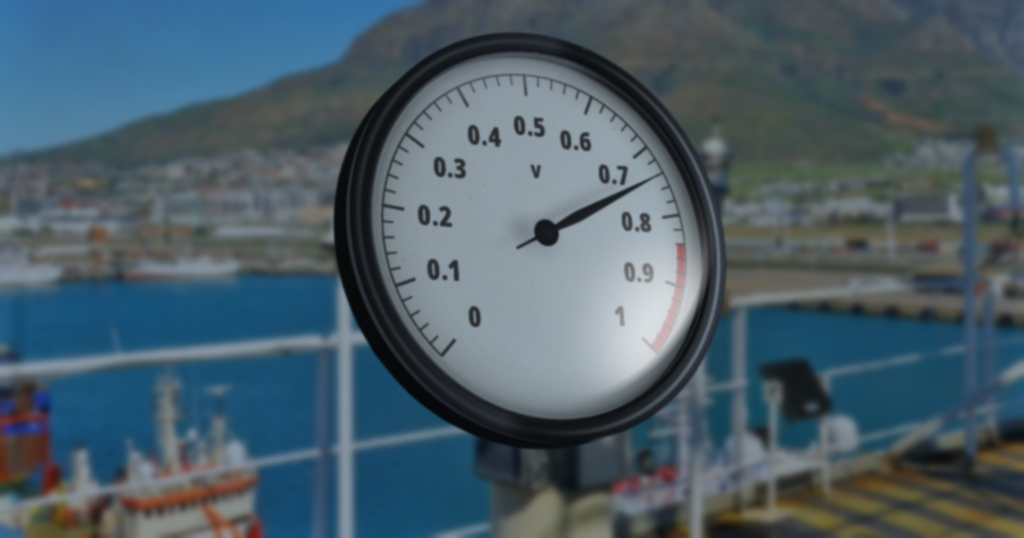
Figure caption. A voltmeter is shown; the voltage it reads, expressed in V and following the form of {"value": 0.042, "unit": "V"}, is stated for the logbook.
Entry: {"value": 0.74, "unit": "V"}
